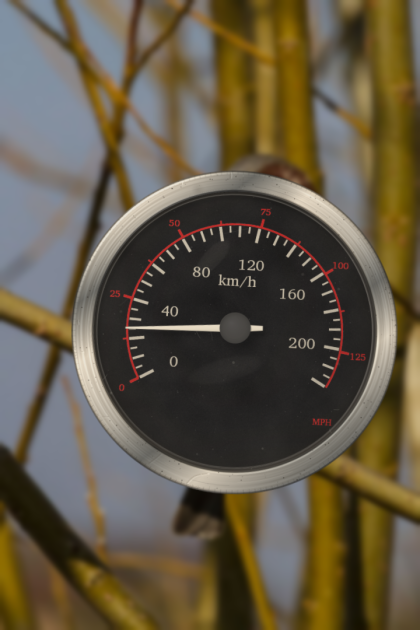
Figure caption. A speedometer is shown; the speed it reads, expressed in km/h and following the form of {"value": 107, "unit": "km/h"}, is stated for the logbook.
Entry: {"value": 25, "unit": "km/h"}
